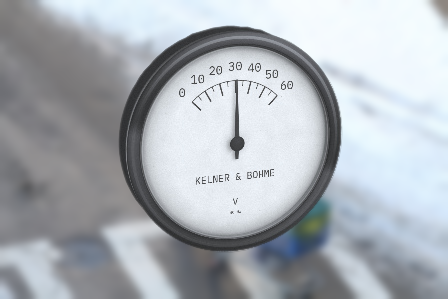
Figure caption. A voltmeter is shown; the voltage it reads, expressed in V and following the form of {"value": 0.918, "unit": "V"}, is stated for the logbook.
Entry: {"value": 30, "unit": "V"}
